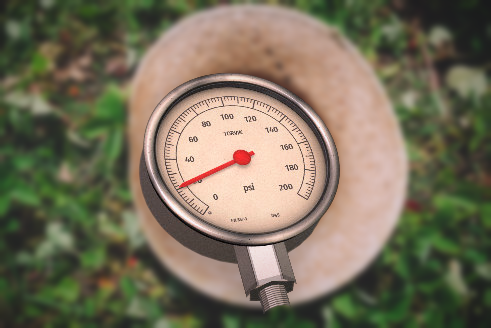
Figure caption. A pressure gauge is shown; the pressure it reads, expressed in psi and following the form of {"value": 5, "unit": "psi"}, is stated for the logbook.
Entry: {"value": 20, "unit": "psi"}
